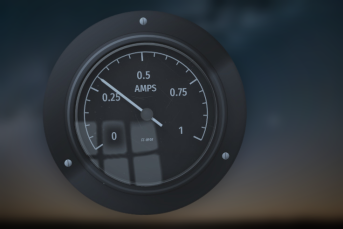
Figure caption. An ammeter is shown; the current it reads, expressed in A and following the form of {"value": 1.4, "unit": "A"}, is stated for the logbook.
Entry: {"value": 0.3, "unit": "A"}
